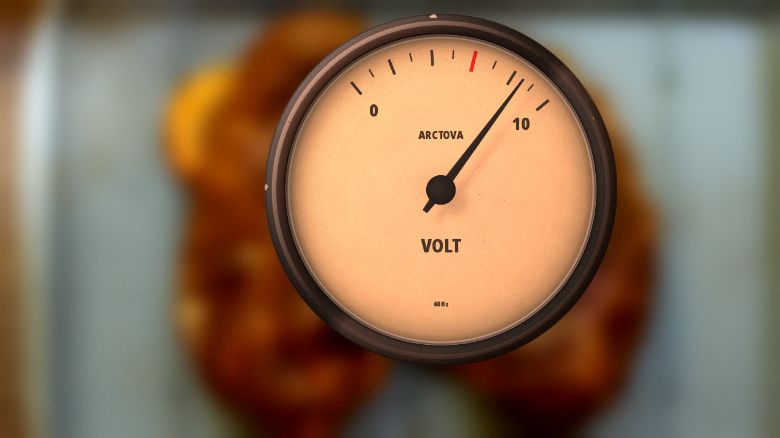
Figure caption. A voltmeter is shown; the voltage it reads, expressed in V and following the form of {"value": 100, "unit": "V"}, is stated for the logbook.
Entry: {"value": 8.5, "unit": "V"}
